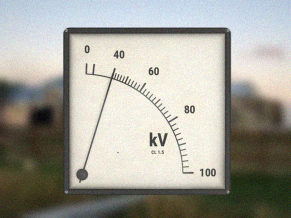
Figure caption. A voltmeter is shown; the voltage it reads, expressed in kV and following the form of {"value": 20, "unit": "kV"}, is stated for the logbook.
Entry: {"value": 40, "unit": "kV"}
